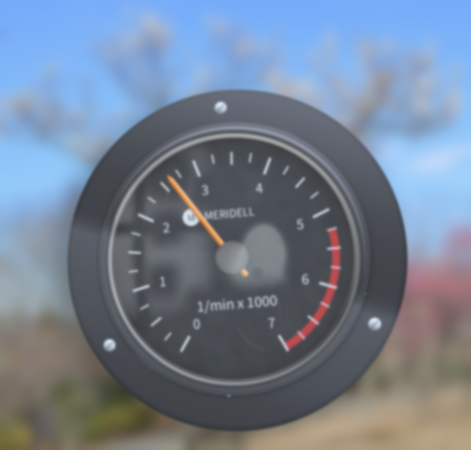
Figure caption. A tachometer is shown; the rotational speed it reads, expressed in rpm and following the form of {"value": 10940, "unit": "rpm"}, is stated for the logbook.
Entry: {"value": 2625, "unit": "rpm"}
